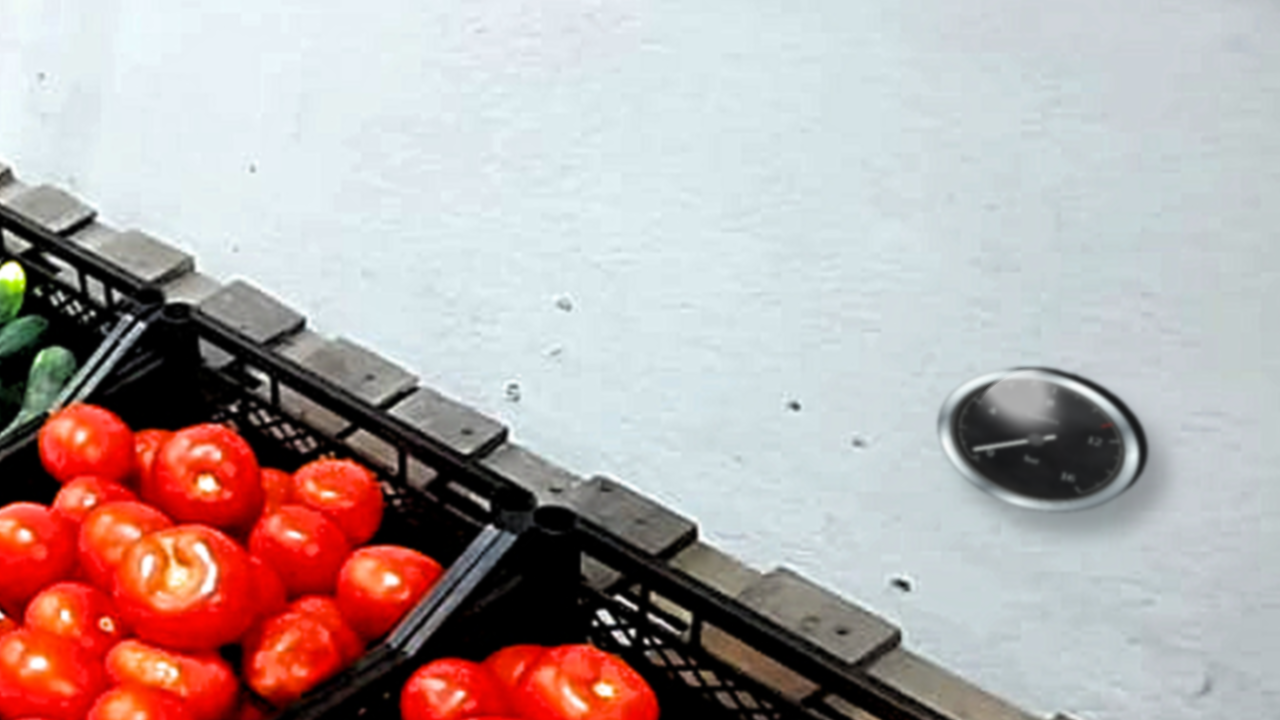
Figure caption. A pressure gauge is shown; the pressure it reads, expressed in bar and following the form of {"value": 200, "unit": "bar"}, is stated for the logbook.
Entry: {"value": 0.5, "unit": "bar"}
